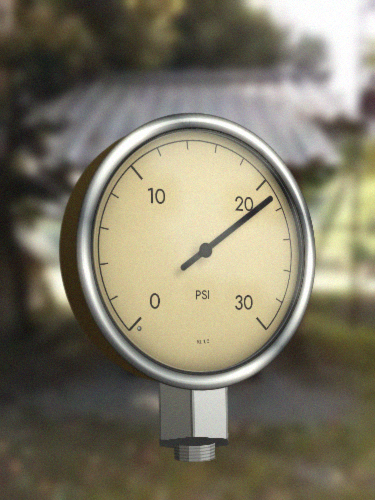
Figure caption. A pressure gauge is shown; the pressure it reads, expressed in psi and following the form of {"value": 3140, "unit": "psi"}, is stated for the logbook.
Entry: {"value": 21, "unit": "psi"}
